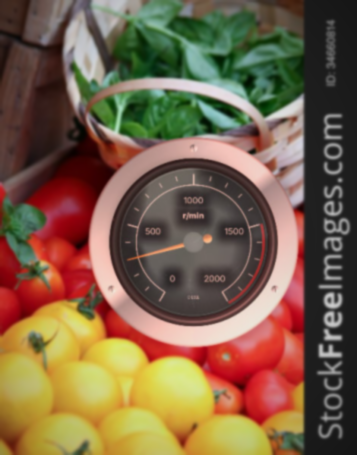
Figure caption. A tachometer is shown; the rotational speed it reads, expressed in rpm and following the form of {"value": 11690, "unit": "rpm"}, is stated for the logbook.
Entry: {"value": 300, "unit": "rpm"}
